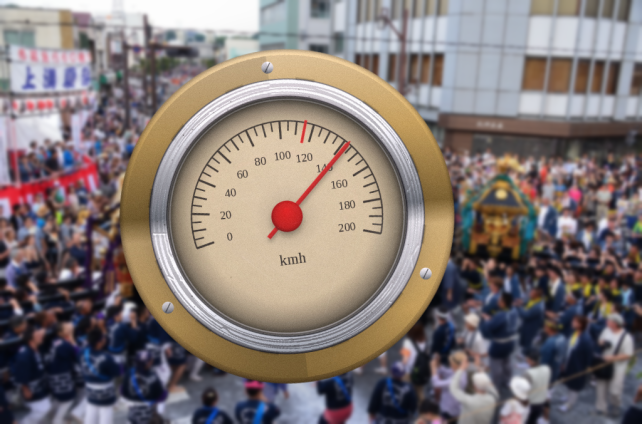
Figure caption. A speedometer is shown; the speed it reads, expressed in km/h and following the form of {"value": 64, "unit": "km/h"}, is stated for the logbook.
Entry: {"value": 142.5, "unit": "km/h"}
